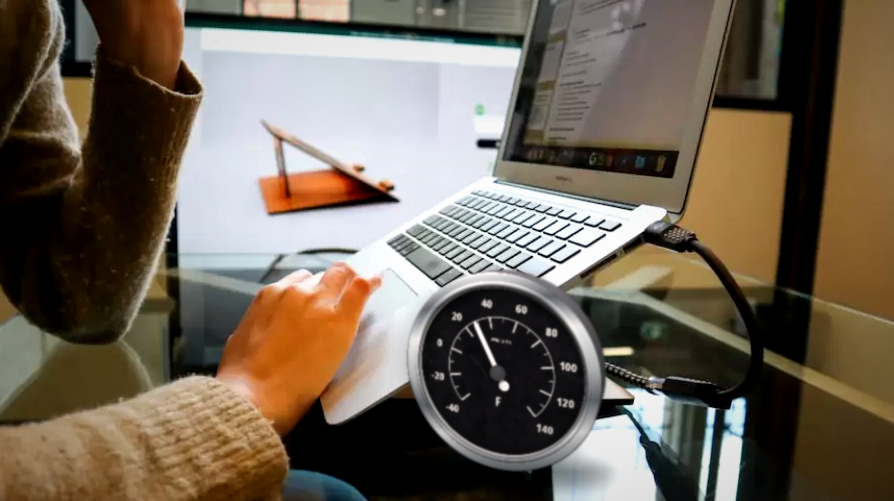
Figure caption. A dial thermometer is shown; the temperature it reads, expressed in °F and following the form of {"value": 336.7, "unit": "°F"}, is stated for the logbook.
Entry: {"value": 30, "unit": "°F"}
